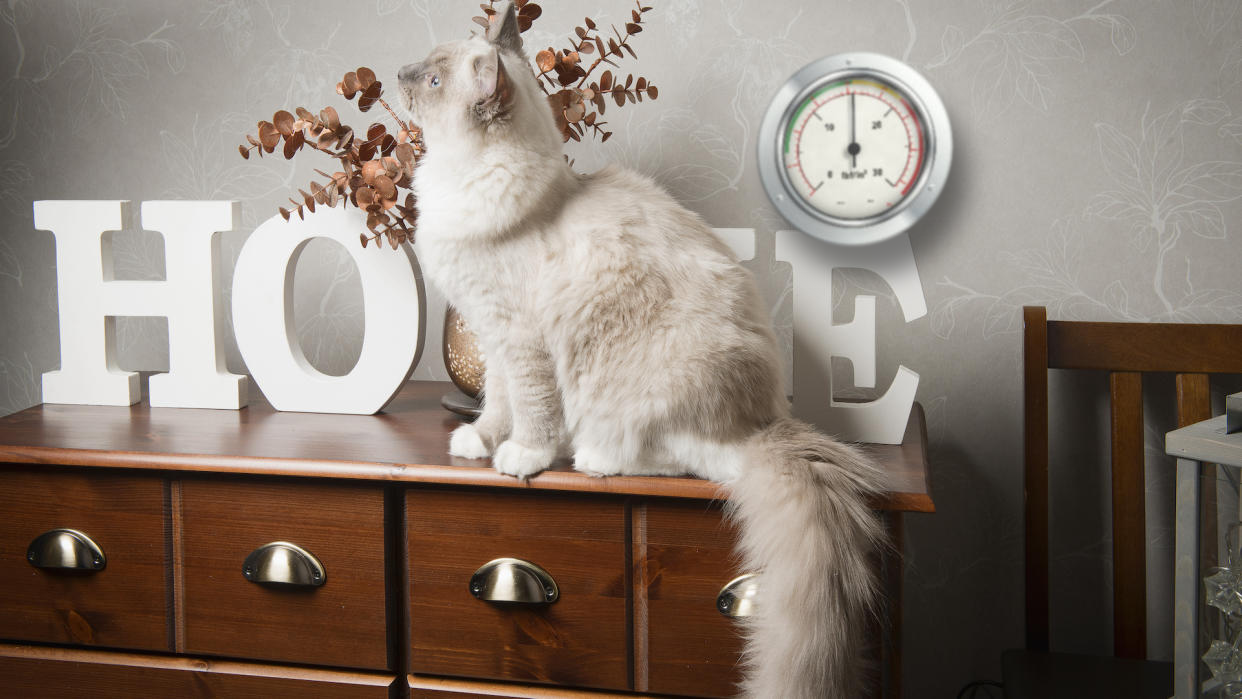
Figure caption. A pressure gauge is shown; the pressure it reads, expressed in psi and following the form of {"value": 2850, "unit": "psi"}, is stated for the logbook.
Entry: {"value": 15, "unit": "psi"}
